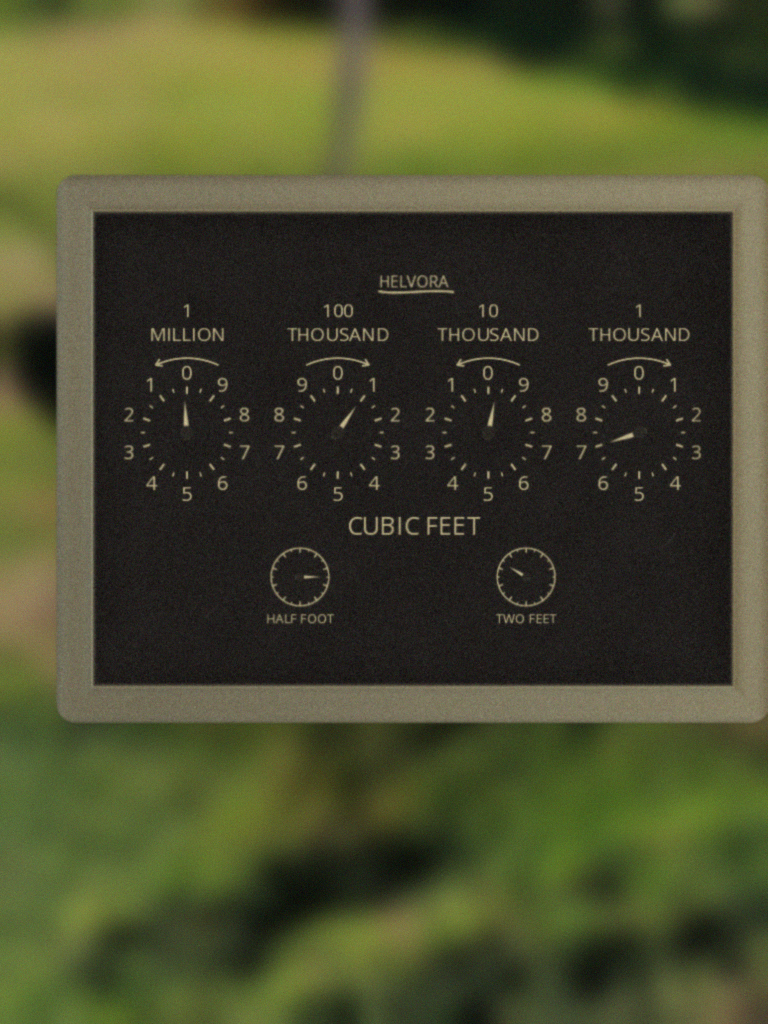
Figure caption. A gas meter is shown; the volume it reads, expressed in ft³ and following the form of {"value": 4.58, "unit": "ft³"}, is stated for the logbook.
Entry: {"value": 9700, "unit": "ft³"}
